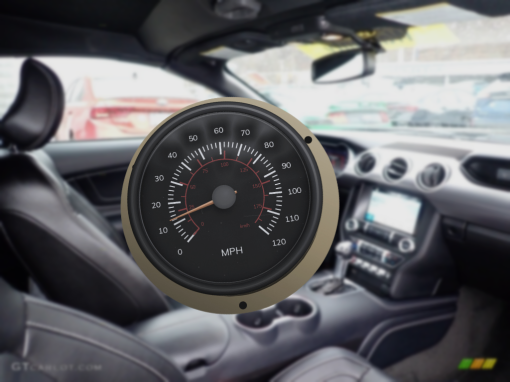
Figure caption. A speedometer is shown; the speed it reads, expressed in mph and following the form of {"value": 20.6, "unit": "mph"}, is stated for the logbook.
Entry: {"value": 12, "unit": "mph"}
